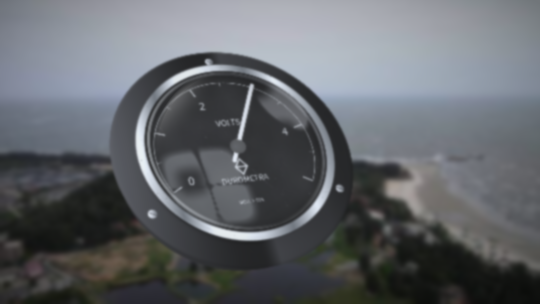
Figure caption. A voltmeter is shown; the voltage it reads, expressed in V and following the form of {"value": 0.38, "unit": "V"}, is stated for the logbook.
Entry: {"value": 3, "unit": "V"}
